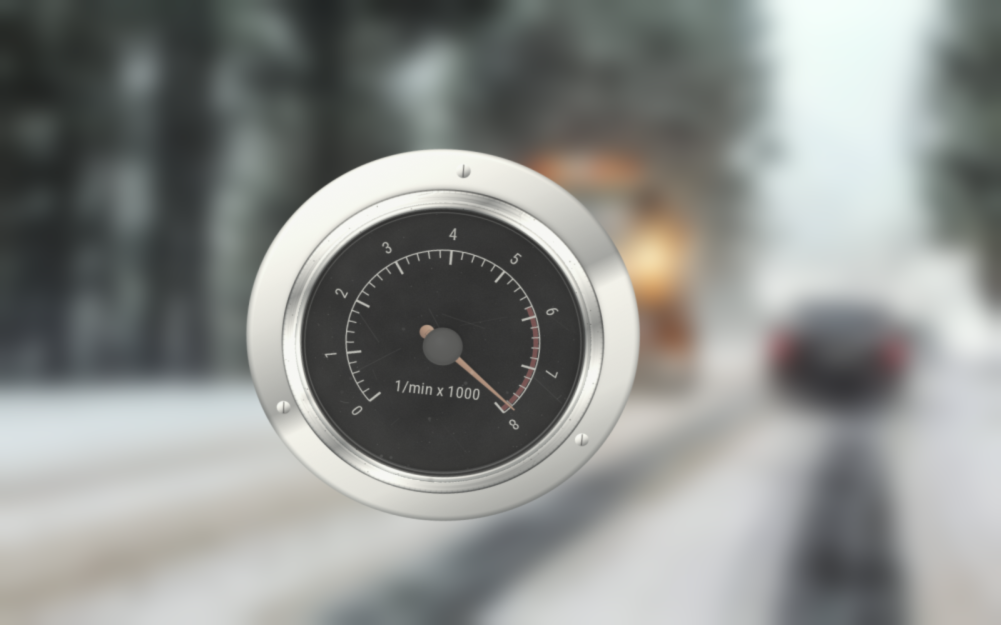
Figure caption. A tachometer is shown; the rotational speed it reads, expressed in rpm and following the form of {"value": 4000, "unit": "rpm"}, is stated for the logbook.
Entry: {"value": 7800, "unit": "rpm"}
